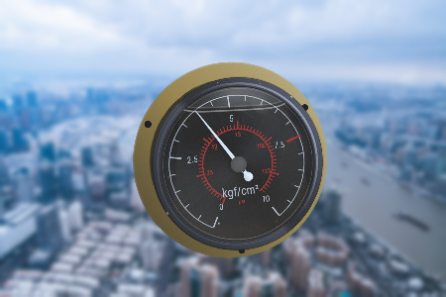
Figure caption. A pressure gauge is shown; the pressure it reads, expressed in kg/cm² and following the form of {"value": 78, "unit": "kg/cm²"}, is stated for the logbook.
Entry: {"value": 4, "unit": "kg/cm²"}
